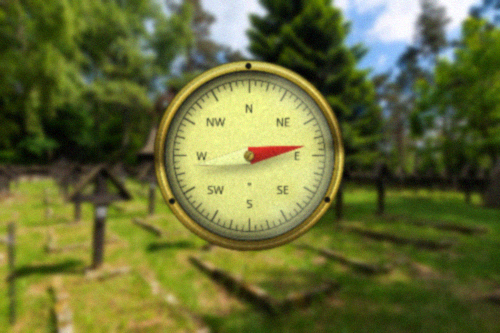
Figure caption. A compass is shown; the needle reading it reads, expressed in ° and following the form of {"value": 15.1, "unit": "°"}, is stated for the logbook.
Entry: {"value": 80, "unit": "°"}
